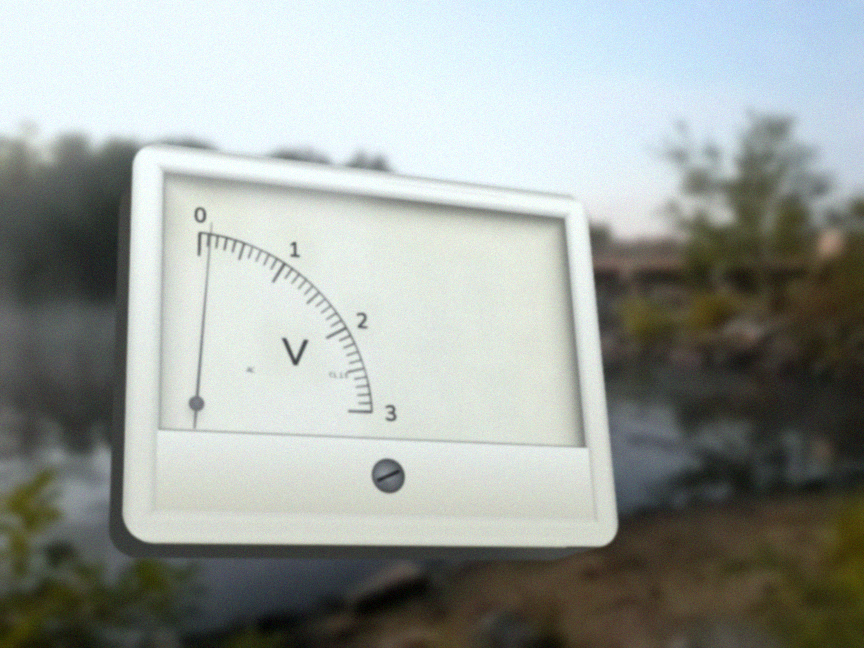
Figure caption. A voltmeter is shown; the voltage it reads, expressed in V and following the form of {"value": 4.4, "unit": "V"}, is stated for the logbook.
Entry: {"value": 0.1, "unit": "V"}
